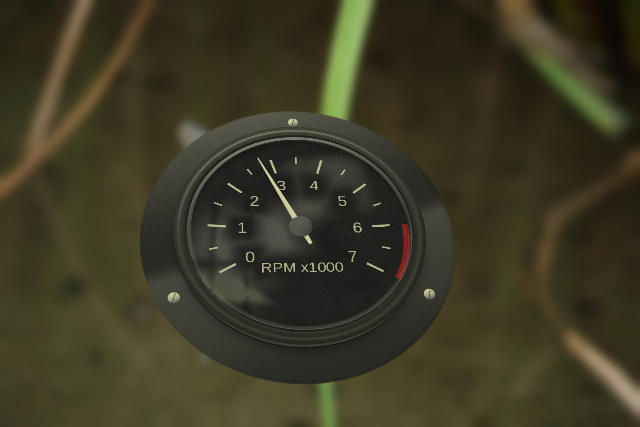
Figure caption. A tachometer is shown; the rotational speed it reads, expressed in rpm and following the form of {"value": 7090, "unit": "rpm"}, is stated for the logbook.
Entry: {"value": 2750, "unit": "rpm"}
